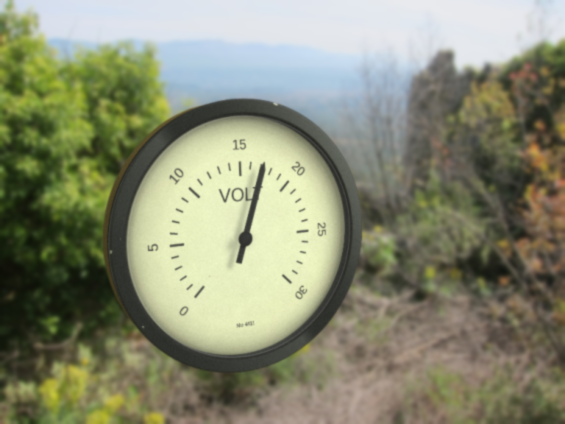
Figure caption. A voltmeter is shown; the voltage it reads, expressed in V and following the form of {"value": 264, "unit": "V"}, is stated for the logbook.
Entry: {"value": 17, "unit": "V"}
